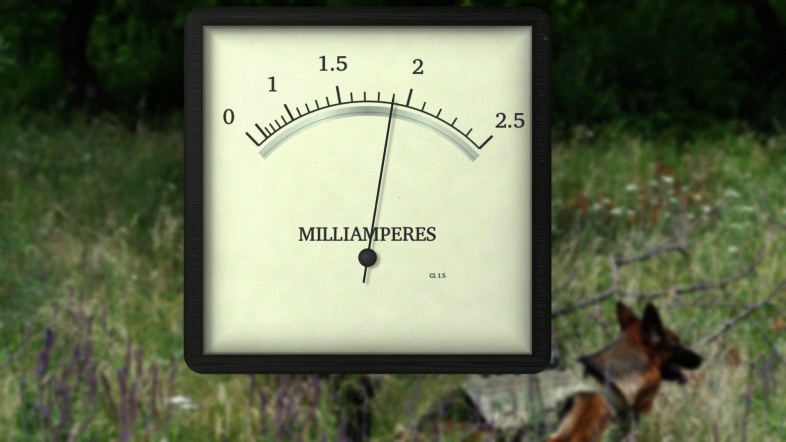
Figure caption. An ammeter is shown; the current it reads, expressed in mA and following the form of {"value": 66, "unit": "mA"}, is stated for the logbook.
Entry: {"value": 1.9, "unit": "mA"}
